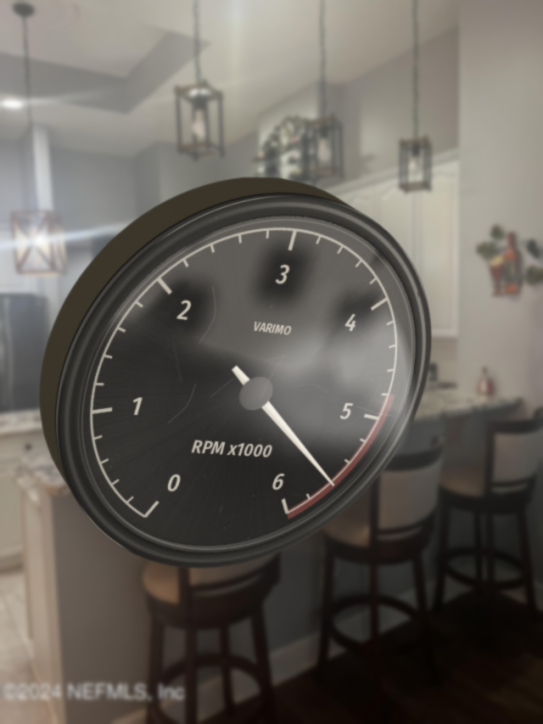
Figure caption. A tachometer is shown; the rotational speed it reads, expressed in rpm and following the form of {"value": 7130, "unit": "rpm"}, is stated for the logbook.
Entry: {"value": 5600, "unit": "rpm"}
